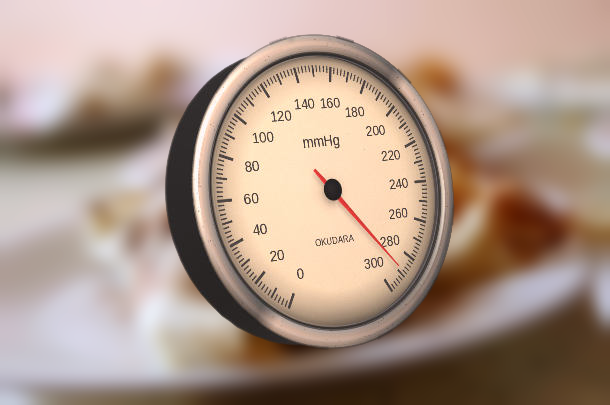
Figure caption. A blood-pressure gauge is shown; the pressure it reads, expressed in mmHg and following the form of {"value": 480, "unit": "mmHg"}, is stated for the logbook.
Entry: {"value": 290, "unit": "mmHg"}
